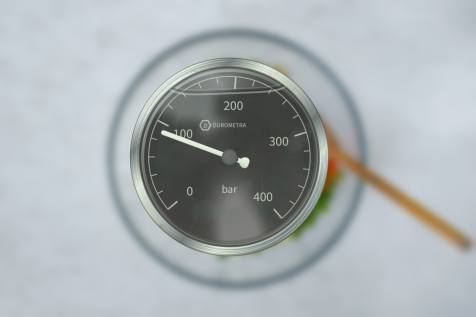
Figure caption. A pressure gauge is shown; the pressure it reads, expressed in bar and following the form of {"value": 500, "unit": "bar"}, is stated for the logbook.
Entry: {"value": 90, "unit": "bar"}
